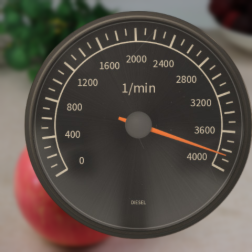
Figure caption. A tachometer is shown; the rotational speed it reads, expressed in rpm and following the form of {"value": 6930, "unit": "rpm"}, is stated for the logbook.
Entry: {"value": 3850, "unit": "rpm"}
